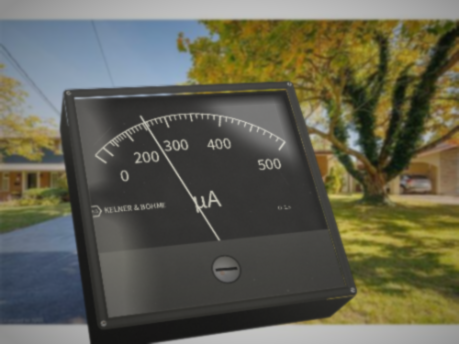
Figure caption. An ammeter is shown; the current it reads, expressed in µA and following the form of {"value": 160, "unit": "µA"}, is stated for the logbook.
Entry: {"value": 250, "unit": "µA"}
